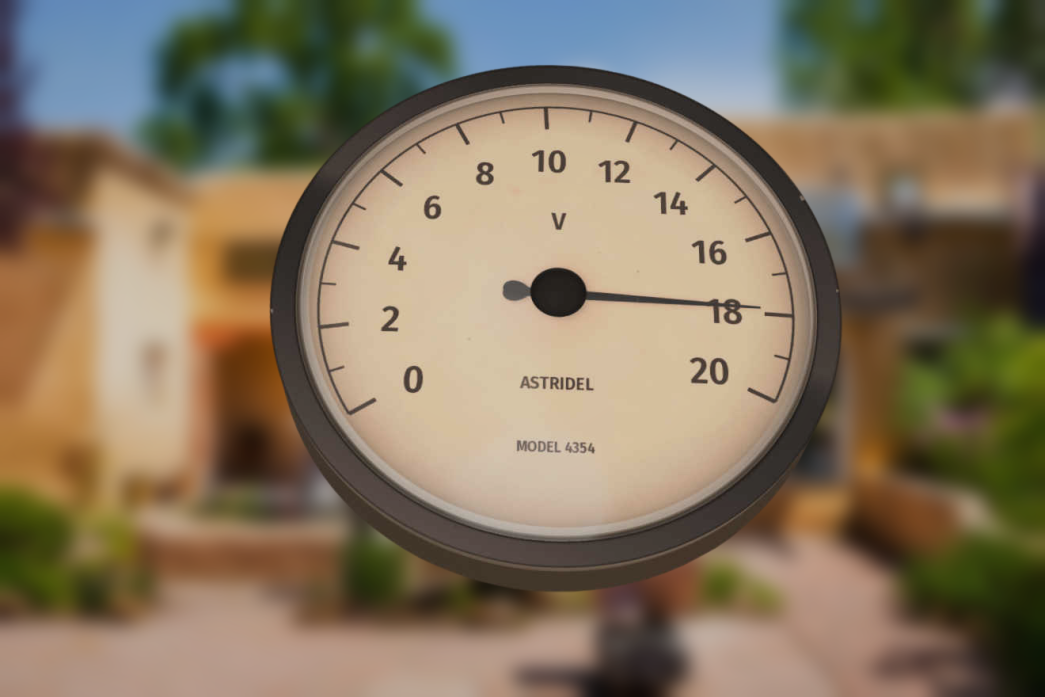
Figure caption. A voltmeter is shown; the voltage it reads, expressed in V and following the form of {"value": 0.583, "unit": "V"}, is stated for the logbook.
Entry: {"value": 18, "unit": "V"}
